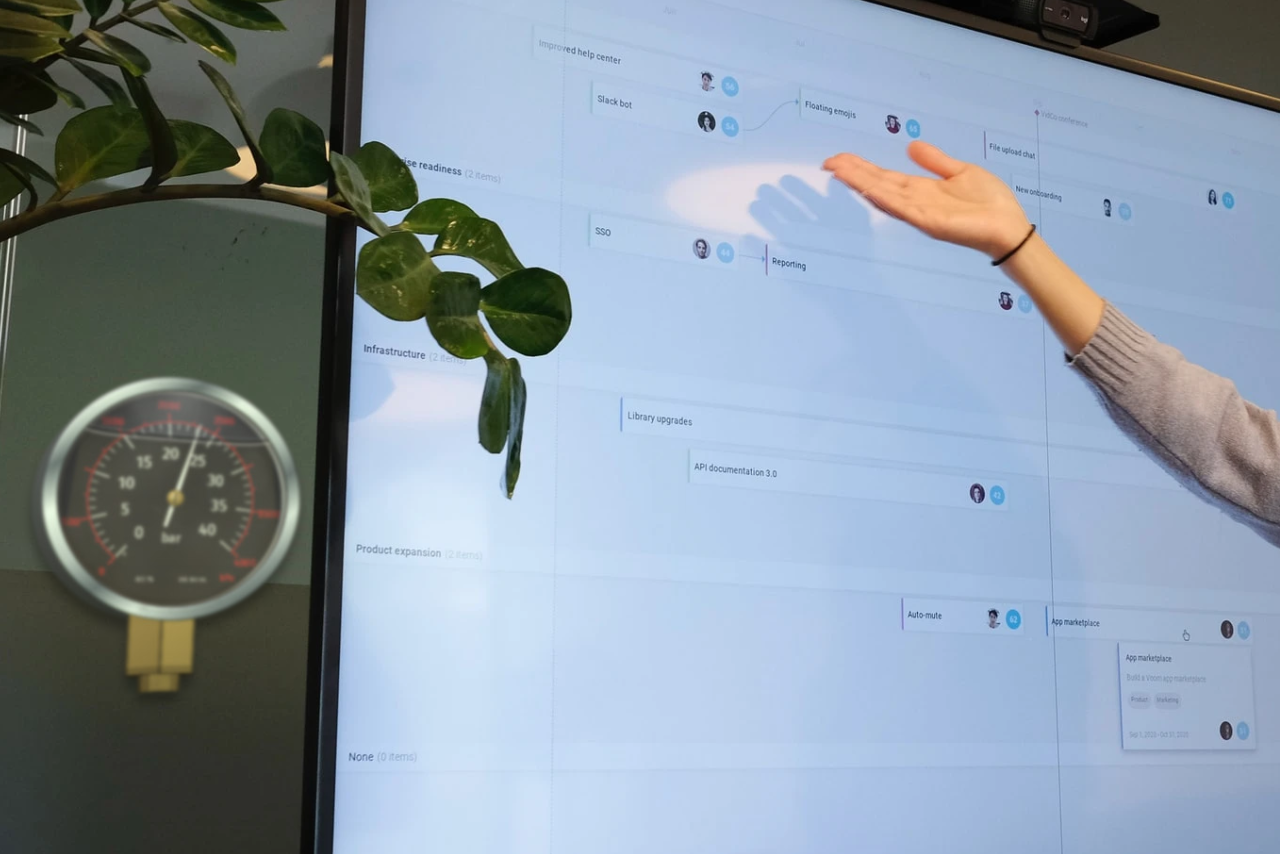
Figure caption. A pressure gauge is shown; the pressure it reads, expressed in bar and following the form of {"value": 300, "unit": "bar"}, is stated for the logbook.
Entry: {"value": 23, "unit": "bar"}
